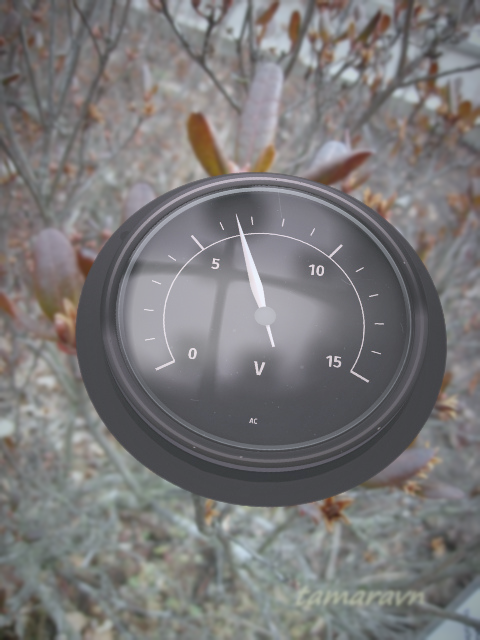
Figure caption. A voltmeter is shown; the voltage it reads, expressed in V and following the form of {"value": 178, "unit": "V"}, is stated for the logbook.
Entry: {"value": 6.5, "unit": "V"}
